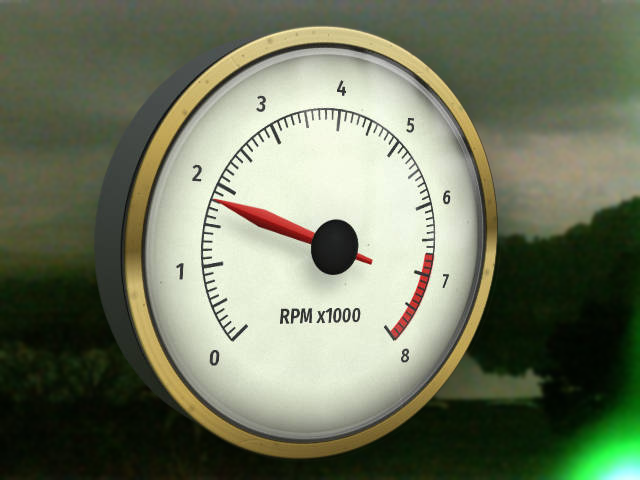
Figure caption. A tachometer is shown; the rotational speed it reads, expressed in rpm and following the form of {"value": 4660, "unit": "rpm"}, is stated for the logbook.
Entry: {"value": 1800, "unit": "rpm"}
